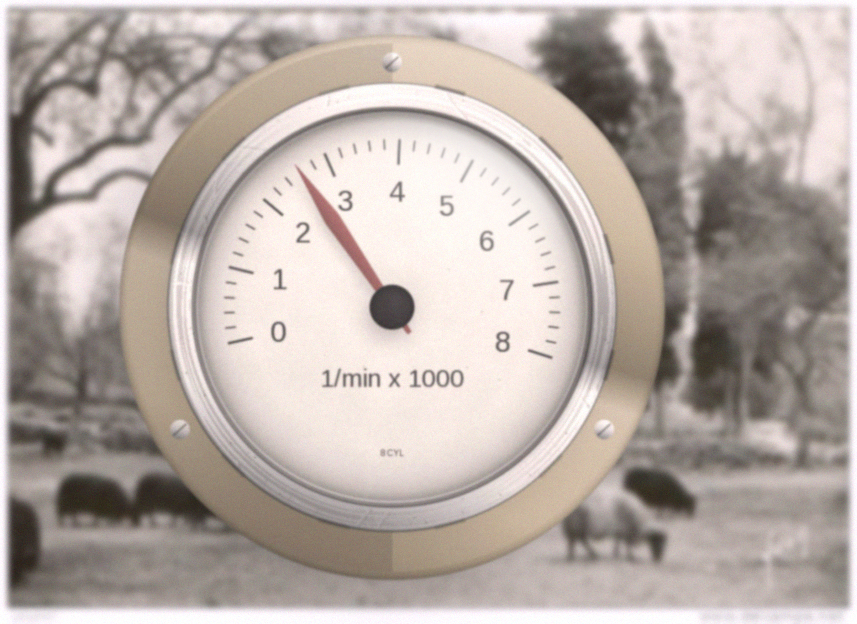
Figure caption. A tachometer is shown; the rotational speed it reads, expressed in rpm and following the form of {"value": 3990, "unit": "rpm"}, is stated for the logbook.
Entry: {"value": 2600, "unit": "rpm"}
